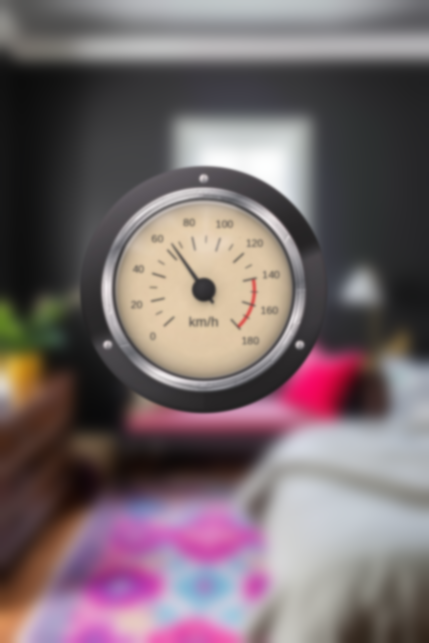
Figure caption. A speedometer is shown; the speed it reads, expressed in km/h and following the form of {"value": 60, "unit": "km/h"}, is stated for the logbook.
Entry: {"value": 65, "unit": "km/h"}
